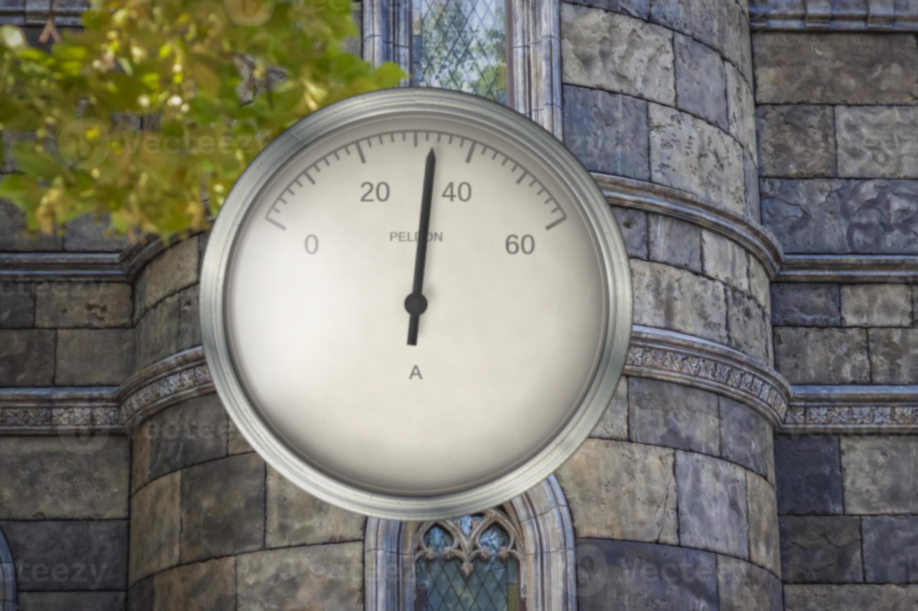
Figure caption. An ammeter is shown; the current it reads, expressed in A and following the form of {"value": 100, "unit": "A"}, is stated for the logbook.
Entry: {"value": 33, "unit": "A"}
